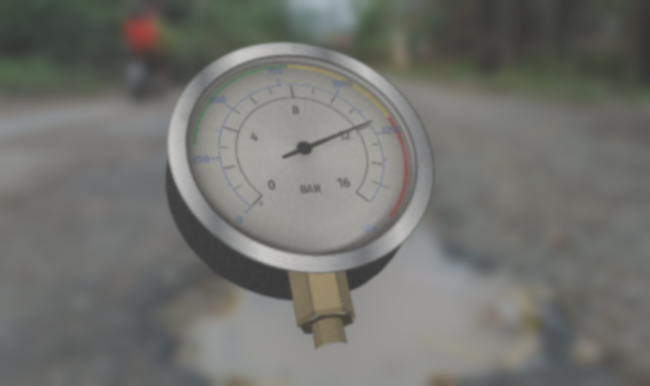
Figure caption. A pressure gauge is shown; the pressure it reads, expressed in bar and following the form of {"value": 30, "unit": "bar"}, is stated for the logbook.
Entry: {"value": 12, "unit": "bar"}
